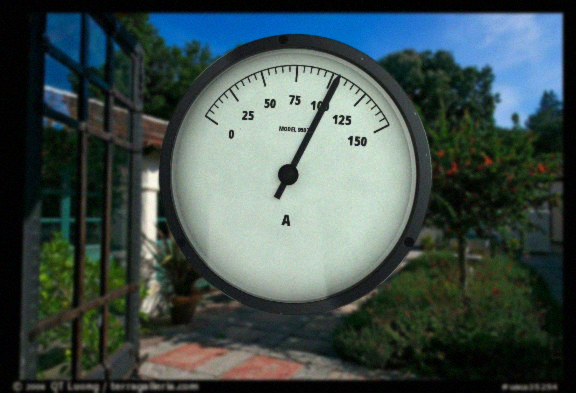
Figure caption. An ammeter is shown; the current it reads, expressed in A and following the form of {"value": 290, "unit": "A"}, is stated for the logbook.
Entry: {"value": 105, "unit": "A"}
